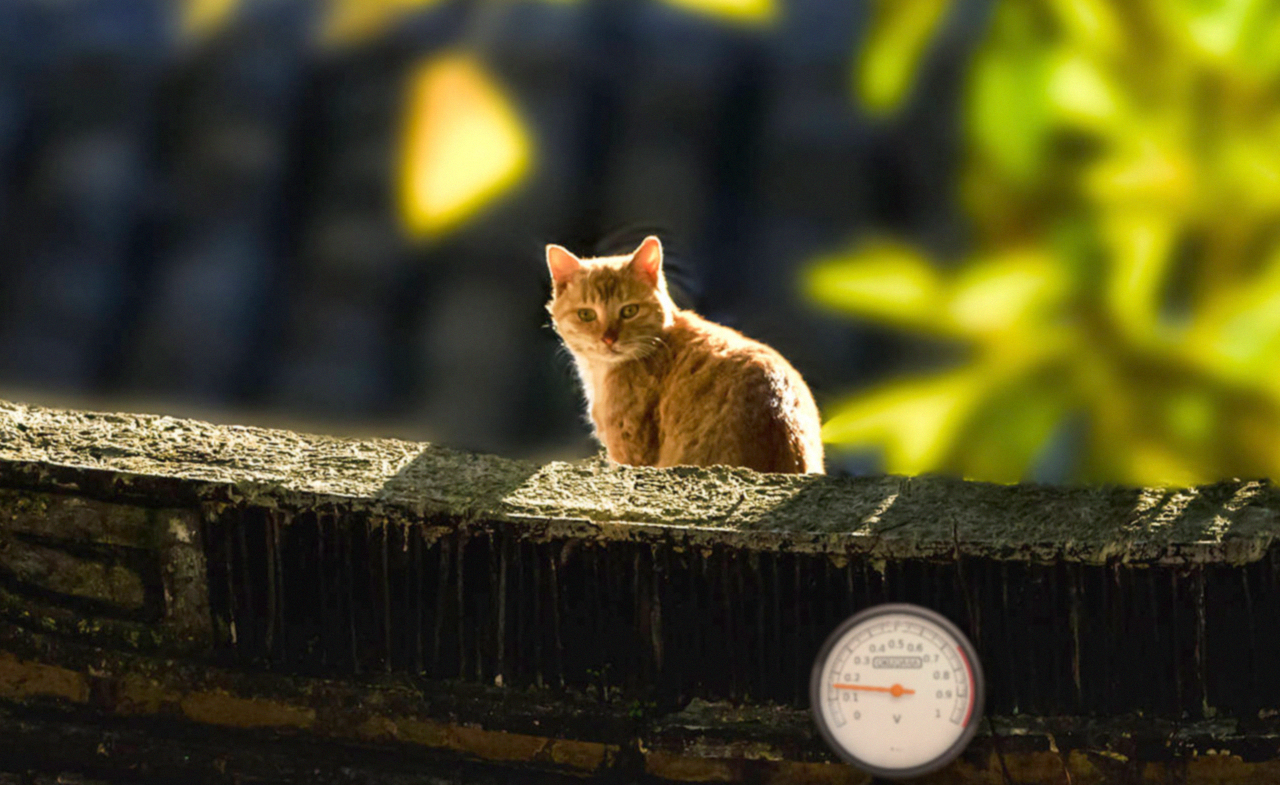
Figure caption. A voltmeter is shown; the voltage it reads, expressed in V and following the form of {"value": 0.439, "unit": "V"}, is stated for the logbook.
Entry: {"value": 0.15, "unit": "V"}
